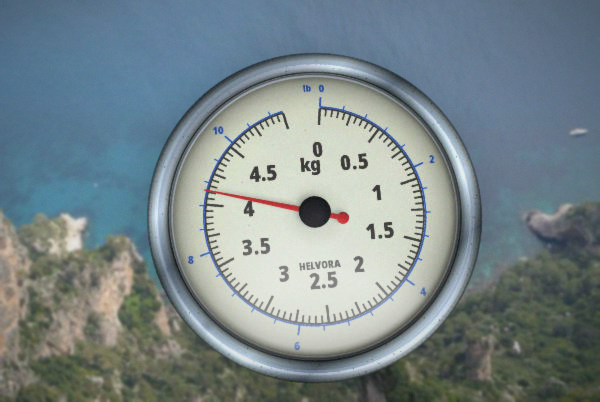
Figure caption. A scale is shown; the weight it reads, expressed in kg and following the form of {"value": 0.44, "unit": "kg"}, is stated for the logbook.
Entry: {"value": 4.1, "unit": "kg"}
